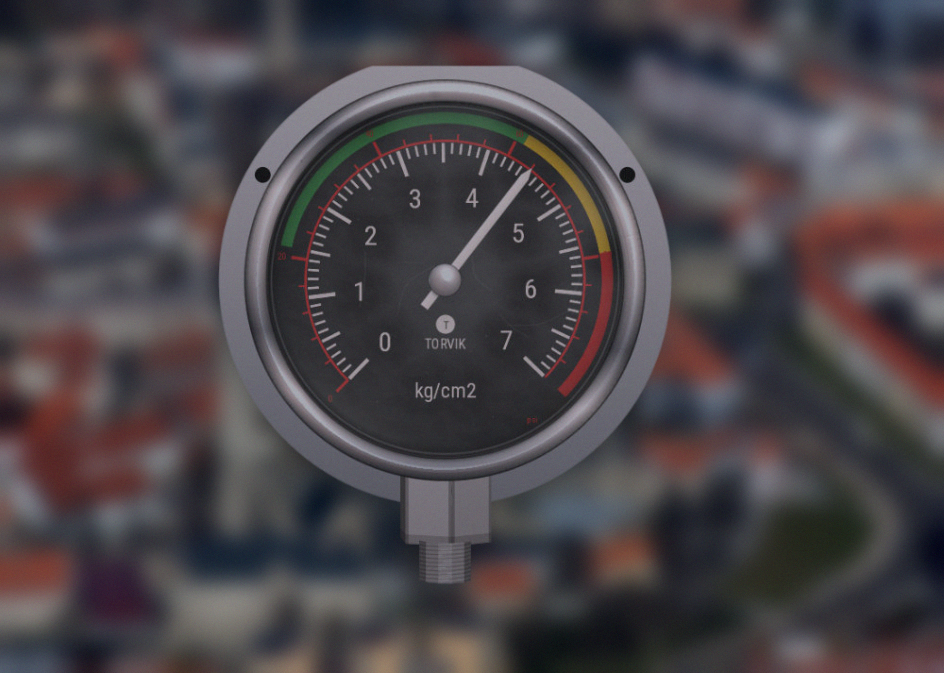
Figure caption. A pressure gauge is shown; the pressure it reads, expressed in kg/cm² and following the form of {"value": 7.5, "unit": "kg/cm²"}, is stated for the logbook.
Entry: {"value": 4.5, "unit": "kg/cm²"}
